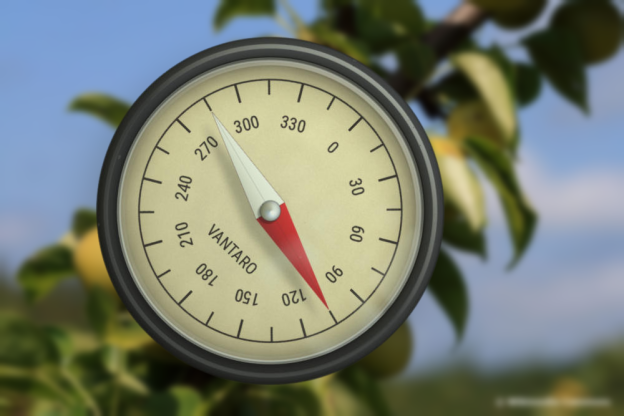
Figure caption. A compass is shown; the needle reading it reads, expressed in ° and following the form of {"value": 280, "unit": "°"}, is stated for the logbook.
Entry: {"value": 105, "unit": "°"}
